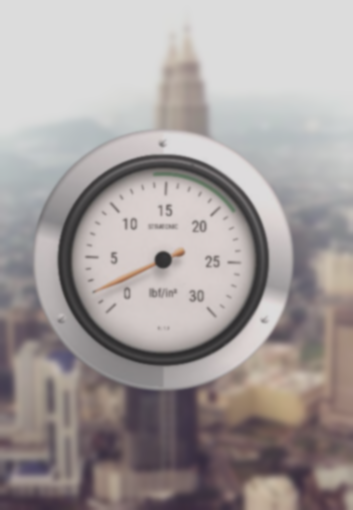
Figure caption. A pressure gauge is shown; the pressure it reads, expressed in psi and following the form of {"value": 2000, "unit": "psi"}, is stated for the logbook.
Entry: {"value": 2, "unit": "psi"}
